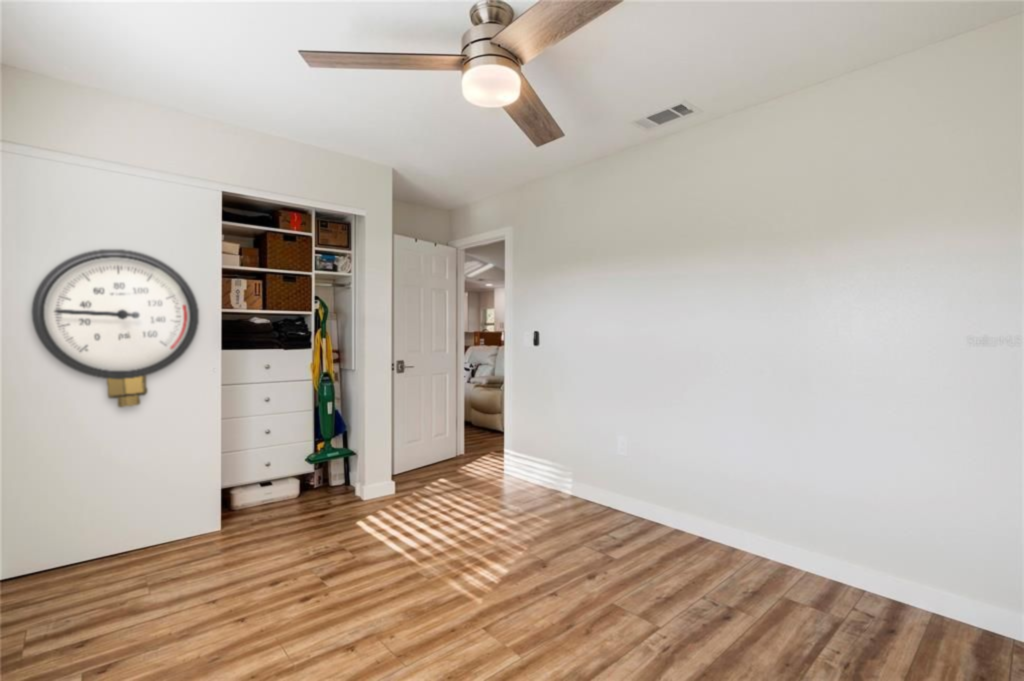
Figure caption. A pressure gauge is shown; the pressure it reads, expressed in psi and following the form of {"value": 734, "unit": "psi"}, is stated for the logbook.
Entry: {"value": 30, "unit": "psi"}
